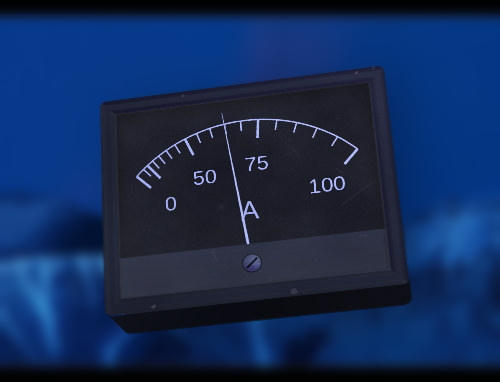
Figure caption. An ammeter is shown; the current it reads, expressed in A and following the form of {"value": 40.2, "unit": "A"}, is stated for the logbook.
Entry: {"value": 65, "unit": "A"}
